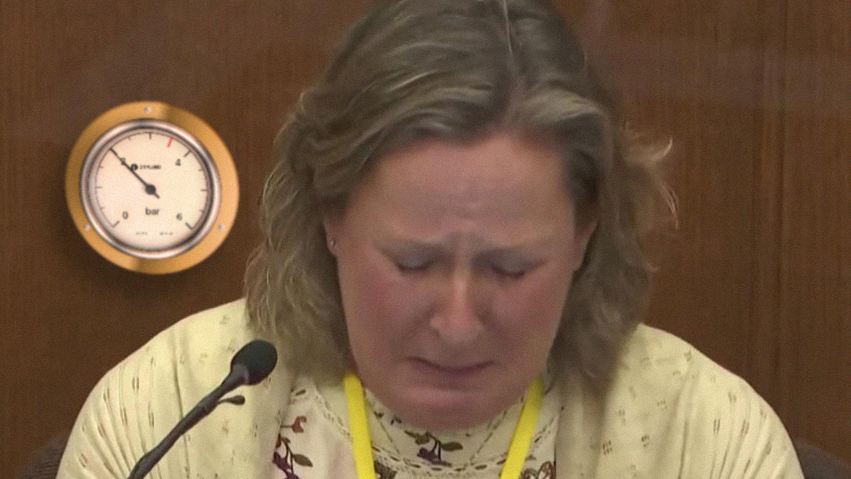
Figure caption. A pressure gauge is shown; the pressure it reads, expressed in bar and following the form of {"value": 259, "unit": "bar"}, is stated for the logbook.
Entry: {"value": 2, "unit": "bar"}
